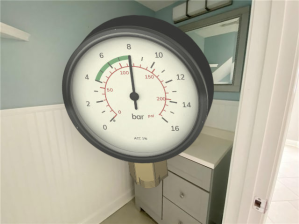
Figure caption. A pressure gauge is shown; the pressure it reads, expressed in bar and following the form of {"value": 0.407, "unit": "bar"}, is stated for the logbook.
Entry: {"value": 8, "unit": "bar"}
